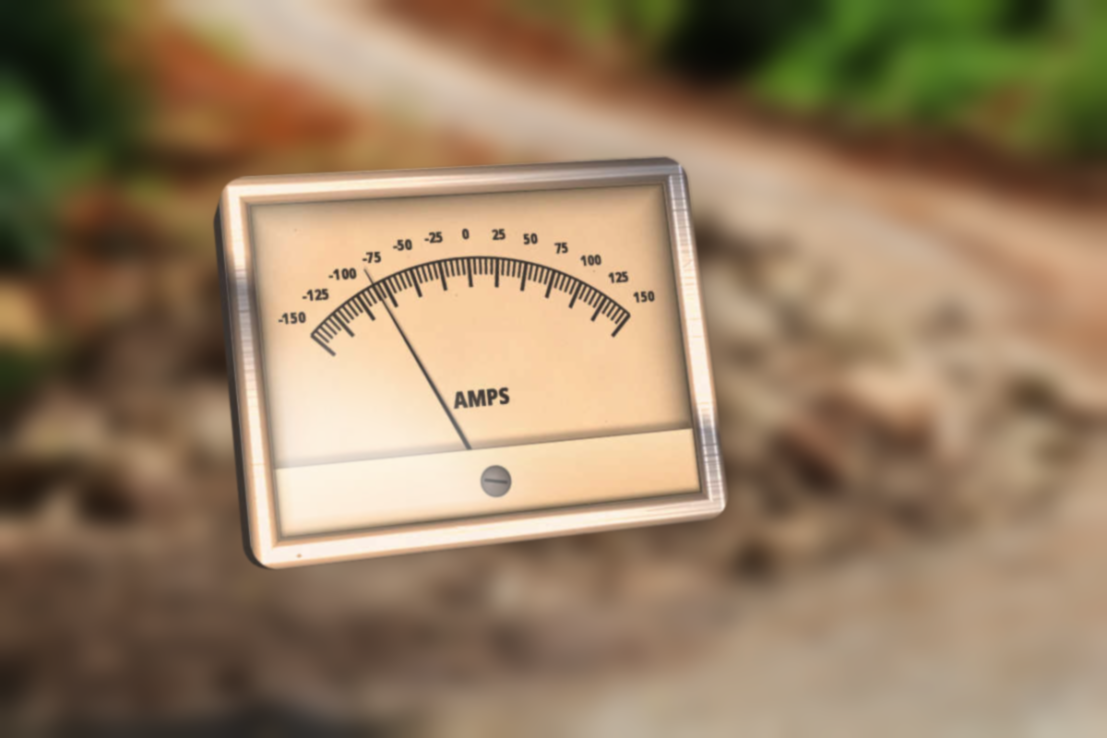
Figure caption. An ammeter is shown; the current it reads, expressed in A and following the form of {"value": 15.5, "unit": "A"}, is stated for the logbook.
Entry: {"value": -85, "unit": "A"}
